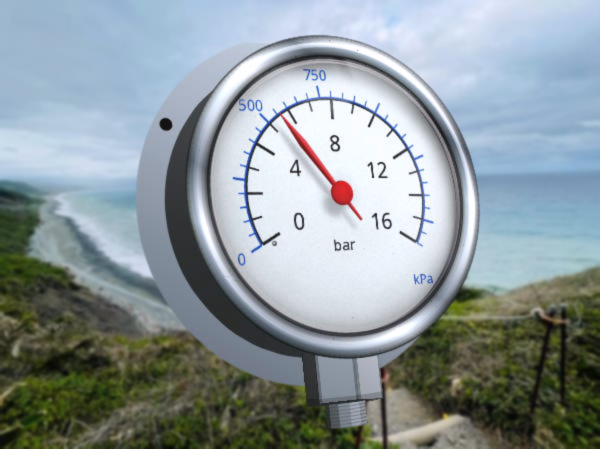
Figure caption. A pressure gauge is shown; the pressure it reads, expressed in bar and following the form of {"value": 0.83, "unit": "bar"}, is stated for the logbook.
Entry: {"value": 5.5, "unit": "bar"}
